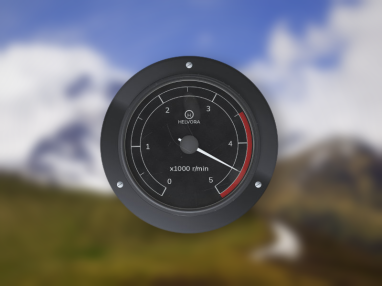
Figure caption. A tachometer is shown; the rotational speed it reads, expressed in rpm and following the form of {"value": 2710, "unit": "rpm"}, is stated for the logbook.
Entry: {"value": 4500, "unit": "rpm"}
